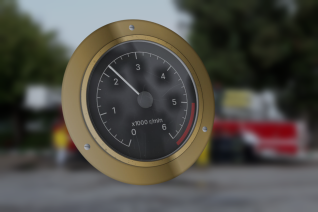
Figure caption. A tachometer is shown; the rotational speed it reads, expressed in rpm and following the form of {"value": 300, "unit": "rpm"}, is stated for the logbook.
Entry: {"value": 2200, "unit": "rpm"}
